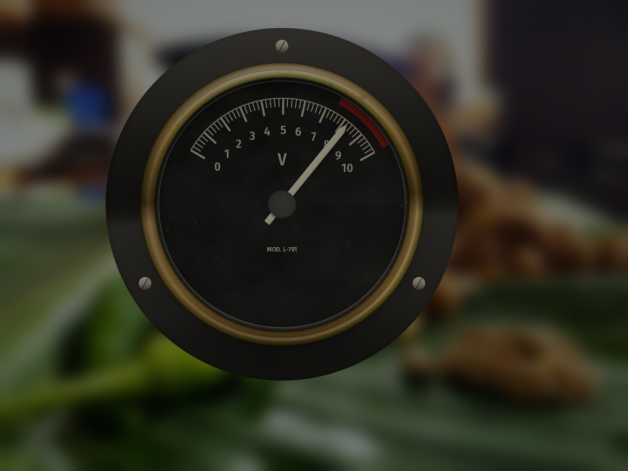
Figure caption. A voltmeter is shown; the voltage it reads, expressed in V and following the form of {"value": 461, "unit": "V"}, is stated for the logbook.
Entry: {"value": 8.2, "unit": "V"}
